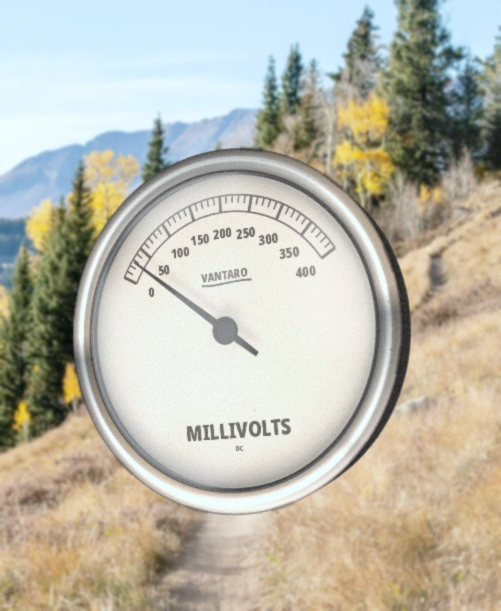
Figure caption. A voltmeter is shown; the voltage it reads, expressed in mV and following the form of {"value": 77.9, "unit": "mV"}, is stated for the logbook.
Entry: {"value": 30, "unit": "mV"}
